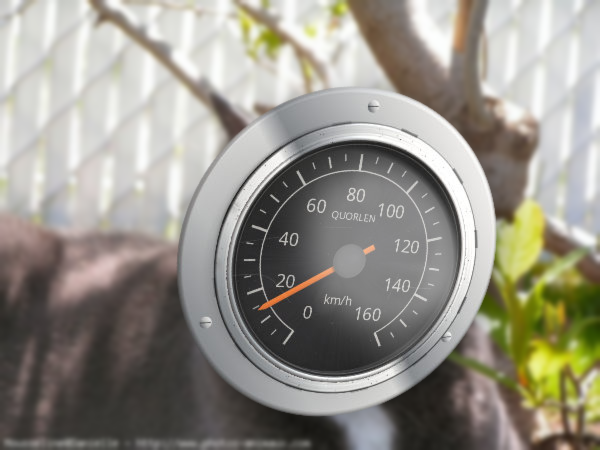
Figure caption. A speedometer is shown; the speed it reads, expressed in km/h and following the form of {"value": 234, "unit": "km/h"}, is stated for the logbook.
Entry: {"value": 15, "unit": "km/h"}
